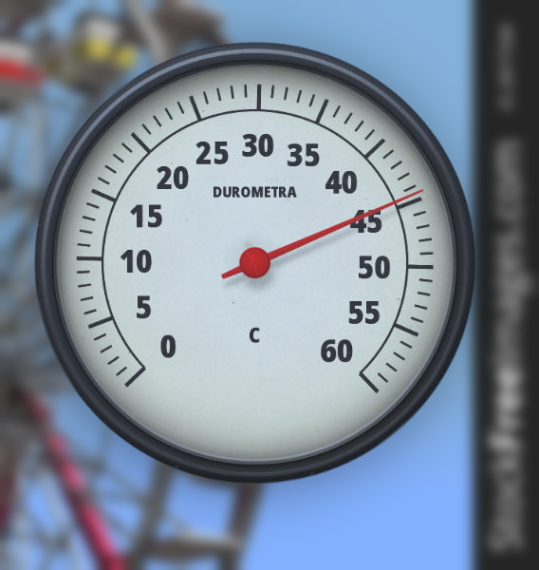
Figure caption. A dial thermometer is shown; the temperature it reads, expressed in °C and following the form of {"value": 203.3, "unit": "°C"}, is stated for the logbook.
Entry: {"value": 44.5, "unit": "°C"}
